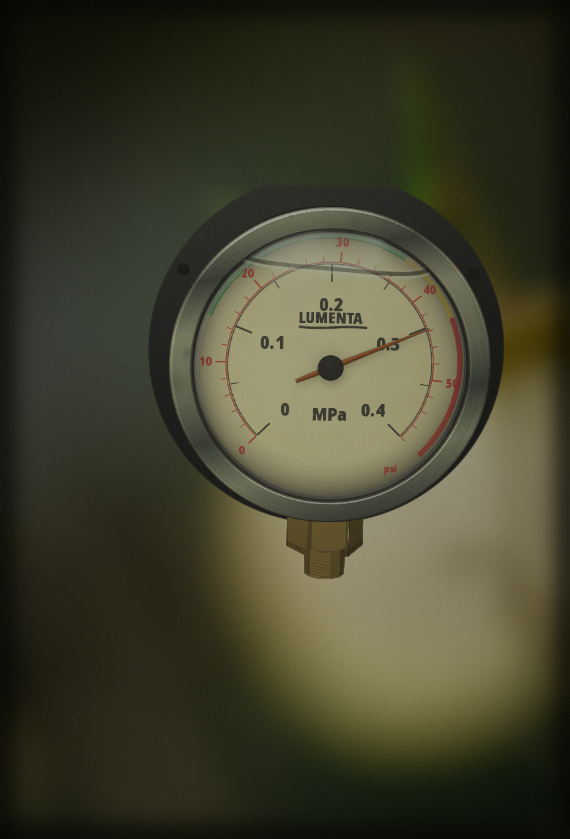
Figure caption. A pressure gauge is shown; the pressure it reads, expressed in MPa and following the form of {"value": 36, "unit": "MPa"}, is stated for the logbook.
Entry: {"value": 0.3, "unit": "MPa"}
